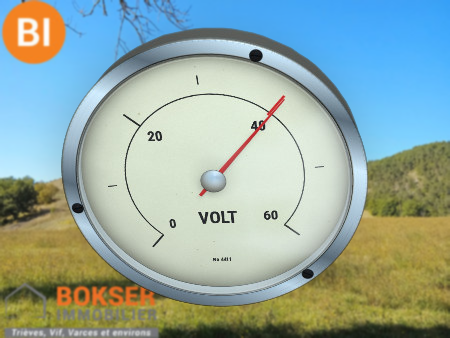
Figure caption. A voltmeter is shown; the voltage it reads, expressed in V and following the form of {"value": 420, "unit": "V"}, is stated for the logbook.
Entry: {"value": 40, "unit": "V"}
